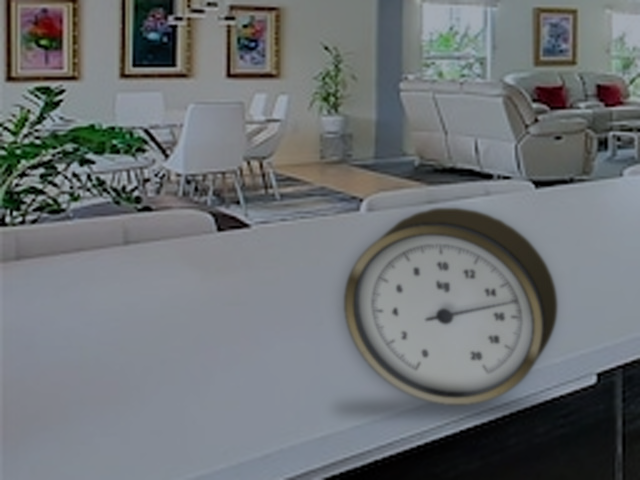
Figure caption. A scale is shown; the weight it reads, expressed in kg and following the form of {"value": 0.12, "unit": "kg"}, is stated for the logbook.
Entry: {"value": 15, "unit": "kg"}
